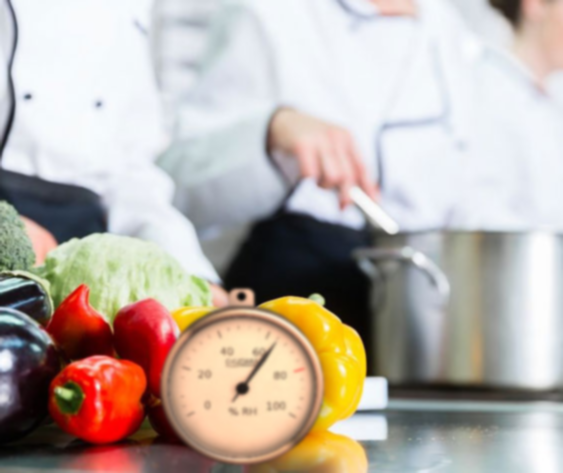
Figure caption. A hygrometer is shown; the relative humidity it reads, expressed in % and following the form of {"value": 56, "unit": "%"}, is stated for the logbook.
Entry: {"value": 64, "unit": "%"}
